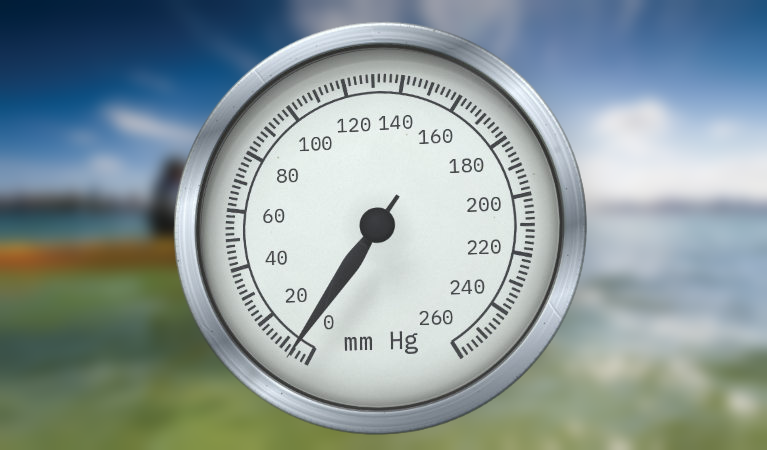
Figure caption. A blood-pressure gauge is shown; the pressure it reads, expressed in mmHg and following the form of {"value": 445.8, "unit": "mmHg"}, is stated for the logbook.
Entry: {"value": 6, "unit": "mmHg"}
